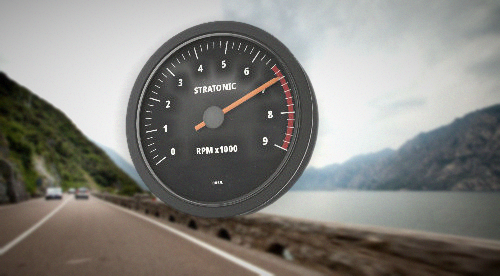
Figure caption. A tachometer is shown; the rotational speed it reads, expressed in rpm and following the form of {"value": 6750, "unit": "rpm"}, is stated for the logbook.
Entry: {"value": 7000, "unit": "rpm"}
